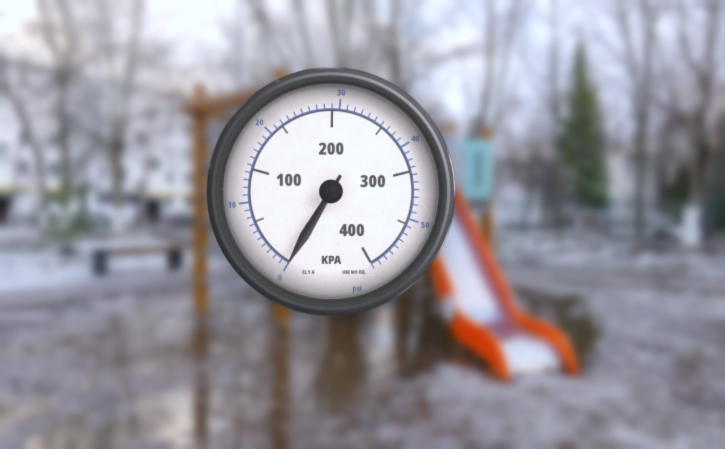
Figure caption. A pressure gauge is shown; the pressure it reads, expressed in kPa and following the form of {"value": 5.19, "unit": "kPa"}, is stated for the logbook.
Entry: {"value": 0, "unit": "kPa"}
